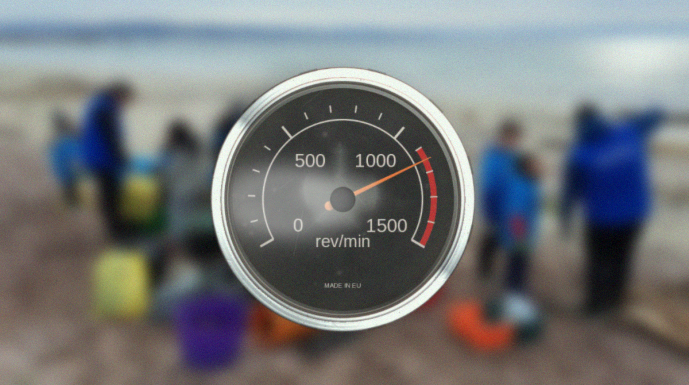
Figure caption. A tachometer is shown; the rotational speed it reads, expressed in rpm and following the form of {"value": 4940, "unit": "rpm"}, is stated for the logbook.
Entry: {"value": 1150, "unit": "rpm"}
